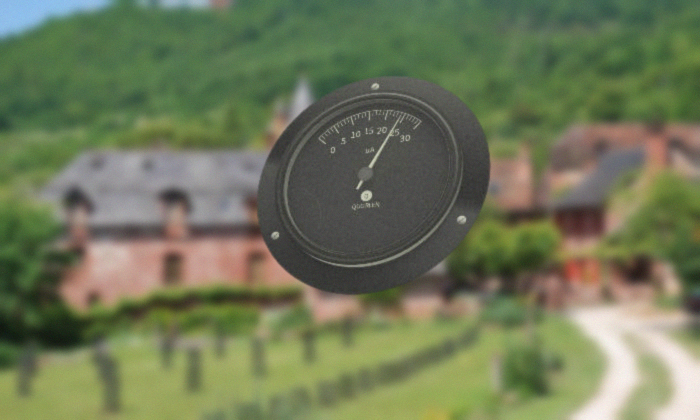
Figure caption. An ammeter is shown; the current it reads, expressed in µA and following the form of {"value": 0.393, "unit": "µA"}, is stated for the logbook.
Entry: {"value": 25, "unit": "µA"}
